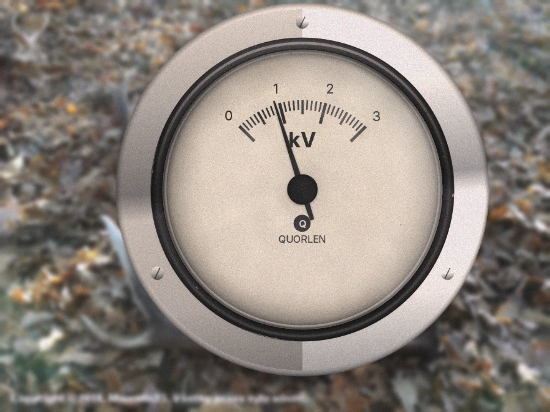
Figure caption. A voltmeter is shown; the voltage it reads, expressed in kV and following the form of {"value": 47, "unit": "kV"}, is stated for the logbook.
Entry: {"value": 0.9, "unit": "kV"}
